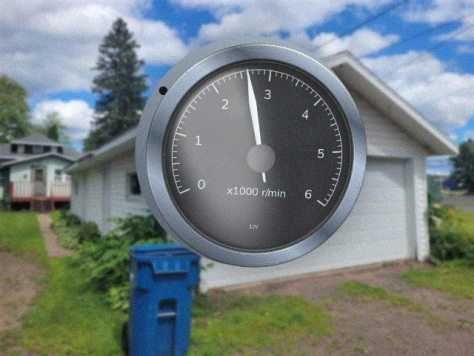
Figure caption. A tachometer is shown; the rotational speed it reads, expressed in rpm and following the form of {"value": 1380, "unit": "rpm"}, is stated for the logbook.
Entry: {"value": 2600, "unit": "rpm"}
